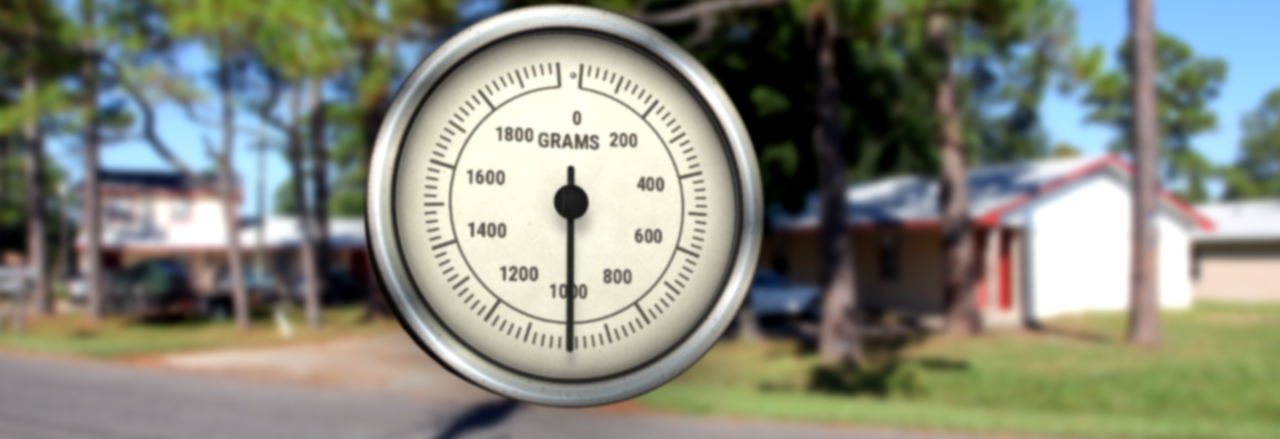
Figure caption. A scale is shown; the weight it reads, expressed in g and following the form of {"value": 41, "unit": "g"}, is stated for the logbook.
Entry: {"value": 1000, "unit": "g"}
